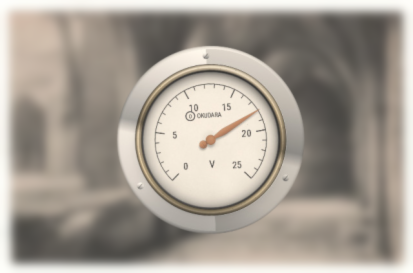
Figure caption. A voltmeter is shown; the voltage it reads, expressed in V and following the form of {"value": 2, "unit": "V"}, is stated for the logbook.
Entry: {"value": 18, "unit": "V"}
